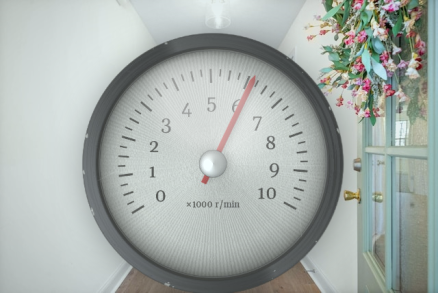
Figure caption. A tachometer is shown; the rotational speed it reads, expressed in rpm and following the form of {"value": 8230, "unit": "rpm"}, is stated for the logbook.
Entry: {"value": 6125, "unit": "rpm"}
